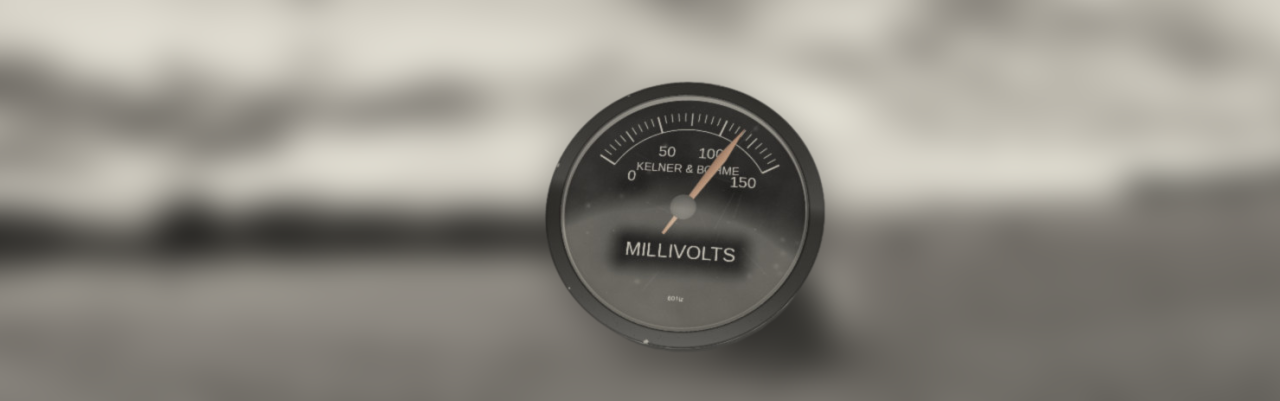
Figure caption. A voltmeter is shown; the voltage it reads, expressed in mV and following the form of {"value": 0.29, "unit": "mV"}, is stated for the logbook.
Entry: {"value": 115, "unit": "mV"}
